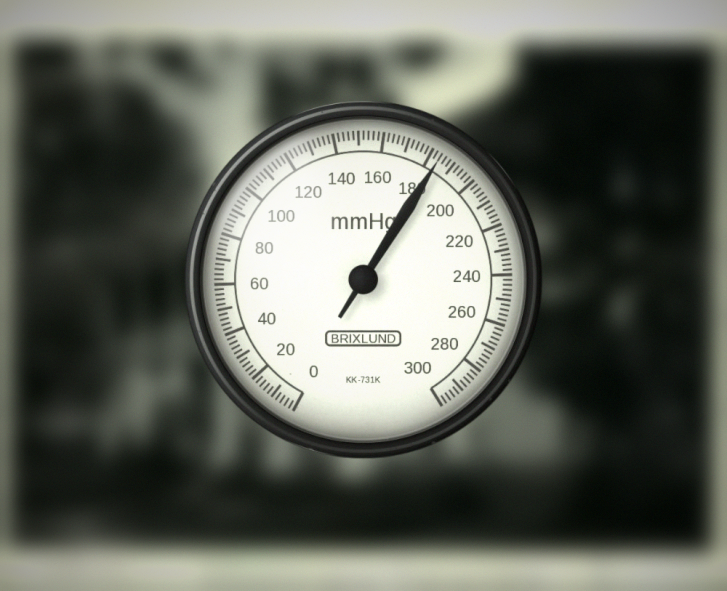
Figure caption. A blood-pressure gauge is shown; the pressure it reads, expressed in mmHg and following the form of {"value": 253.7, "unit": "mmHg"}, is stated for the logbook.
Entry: {"value": 184, "unit": "mmHg"}
